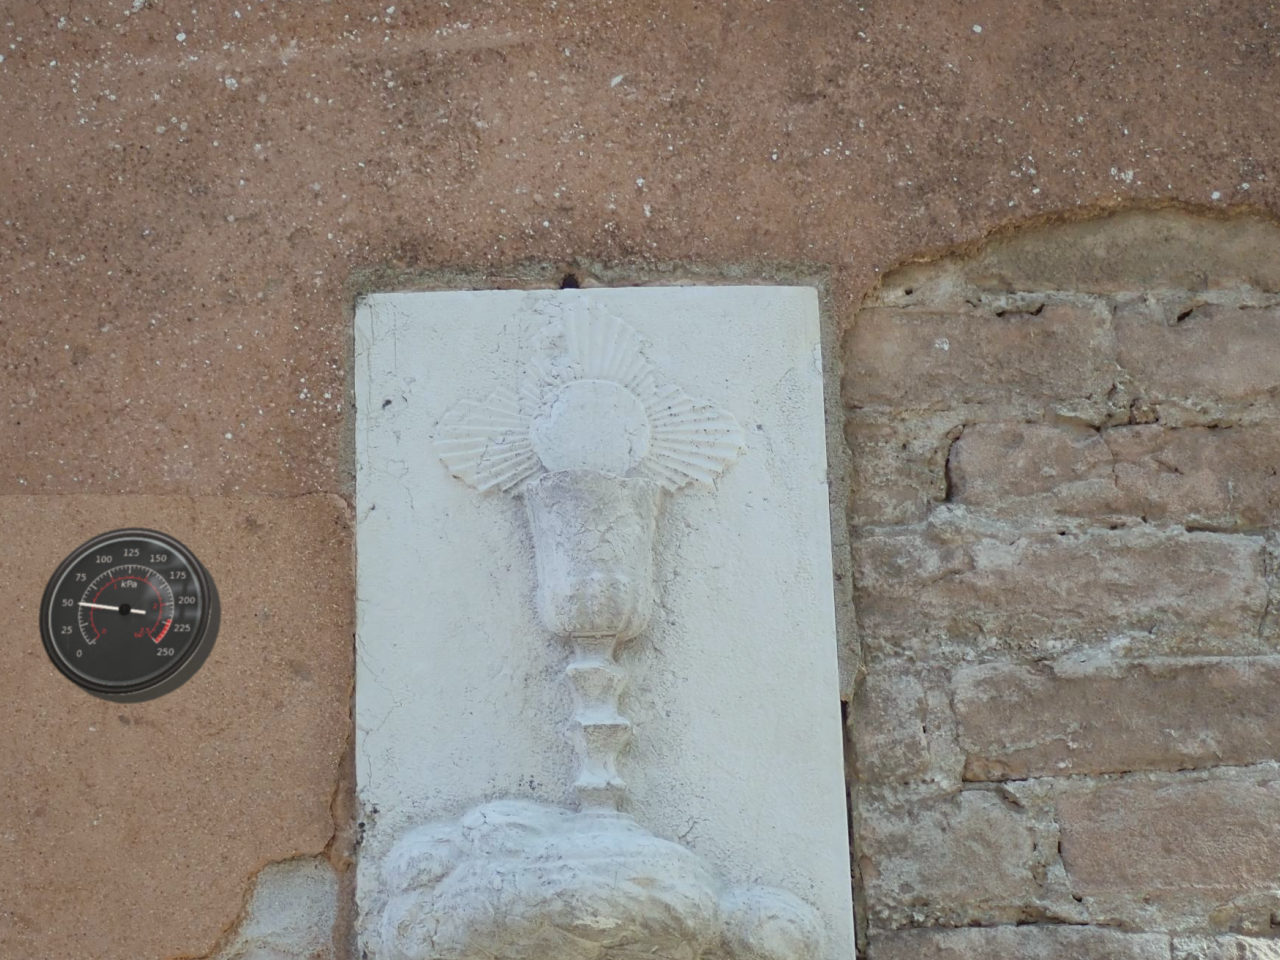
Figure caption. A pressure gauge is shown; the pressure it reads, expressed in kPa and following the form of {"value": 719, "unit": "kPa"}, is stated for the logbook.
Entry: {"value": 50, "unit": "kPa"}
